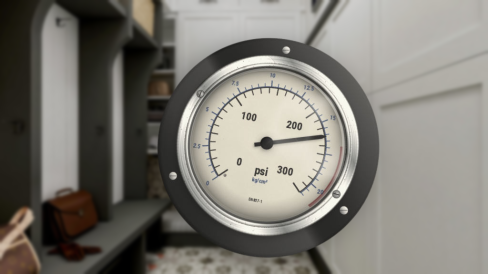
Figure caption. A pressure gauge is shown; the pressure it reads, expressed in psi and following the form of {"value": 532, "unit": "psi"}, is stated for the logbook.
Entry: {"value": 230, "unit": "psi"}
